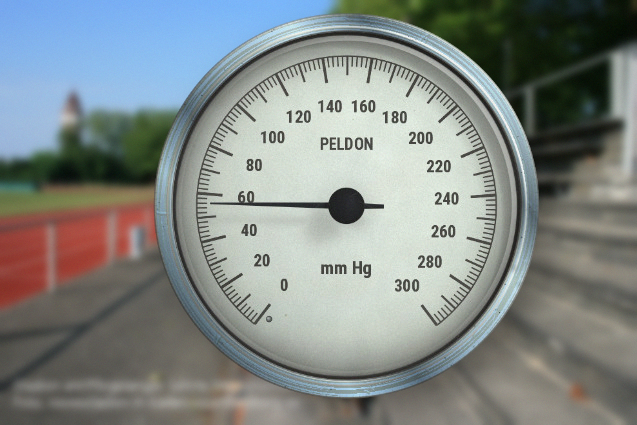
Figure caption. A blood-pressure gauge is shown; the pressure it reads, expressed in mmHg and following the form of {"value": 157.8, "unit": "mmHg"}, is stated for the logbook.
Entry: {"value": 56, "unit": "mmHg"}
